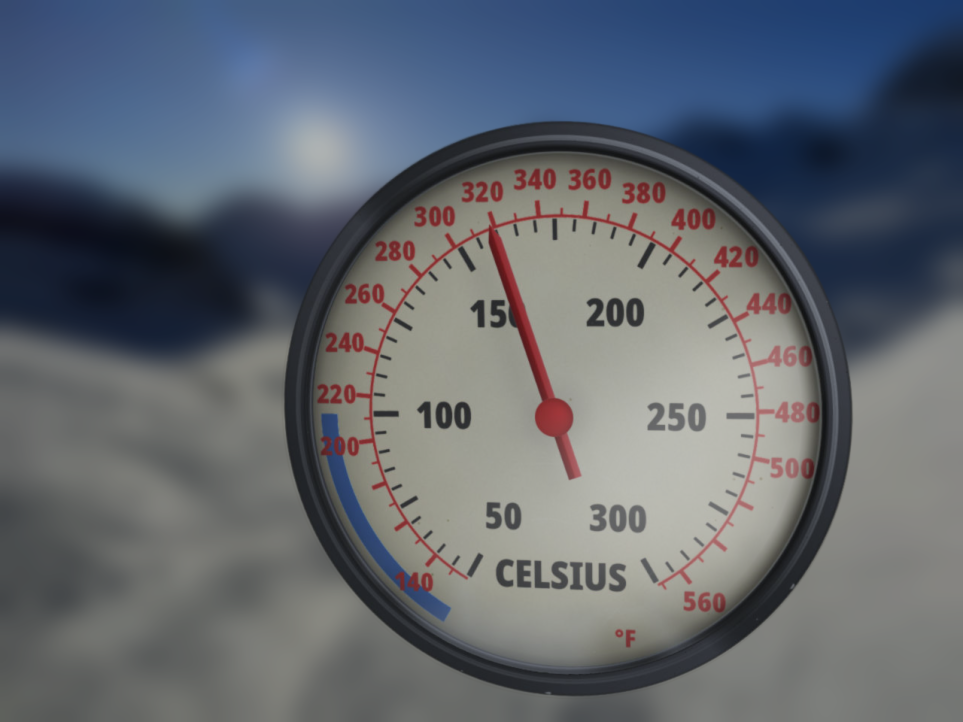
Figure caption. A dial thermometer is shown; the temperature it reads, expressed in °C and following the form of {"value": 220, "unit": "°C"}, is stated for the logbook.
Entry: {"value": 160, "unit": "°C"}
